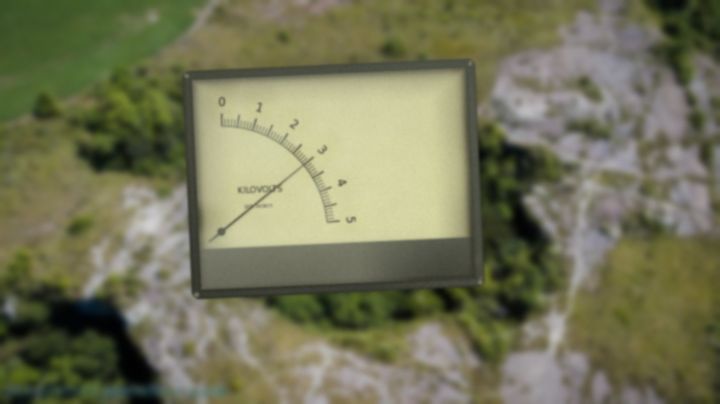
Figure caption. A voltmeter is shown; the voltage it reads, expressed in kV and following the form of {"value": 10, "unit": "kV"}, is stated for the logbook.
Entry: {"value": 3, "unit": "kV"}
